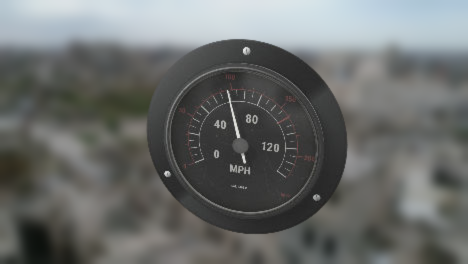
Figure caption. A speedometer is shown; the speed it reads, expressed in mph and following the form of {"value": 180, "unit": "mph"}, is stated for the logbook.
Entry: {"value": 60, "unit": "mph"}
